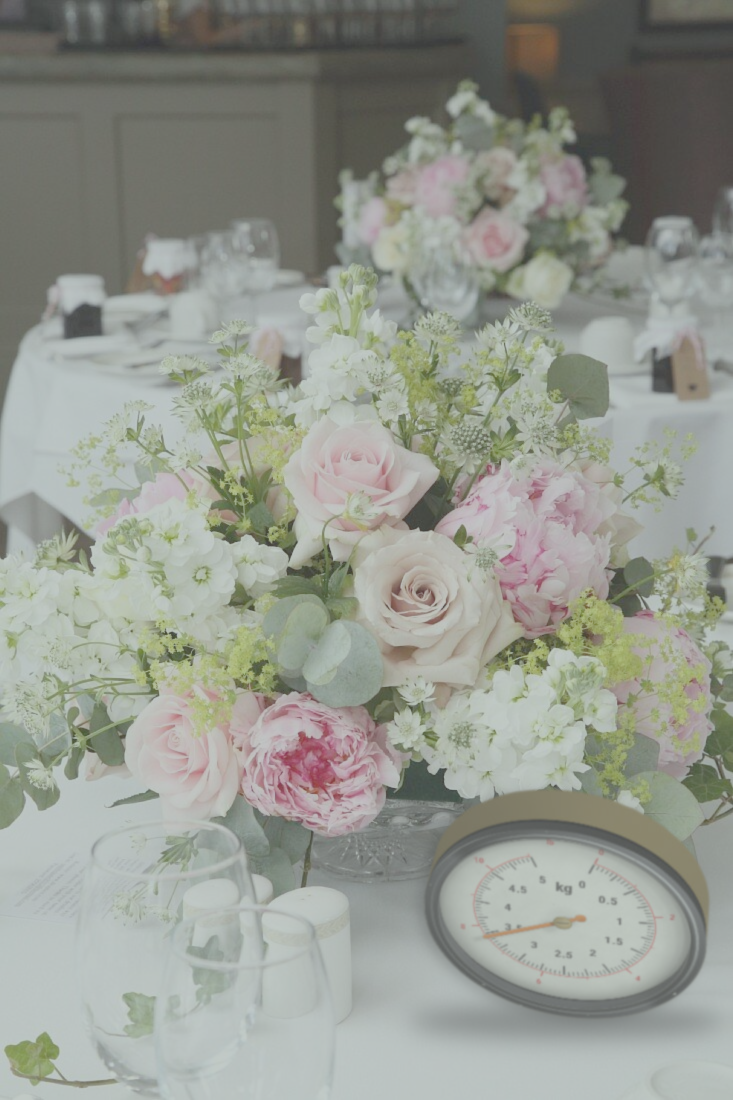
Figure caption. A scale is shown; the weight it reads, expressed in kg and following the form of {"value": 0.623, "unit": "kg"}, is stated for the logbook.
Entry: {"value": 3.5, "unit": "kg"}
